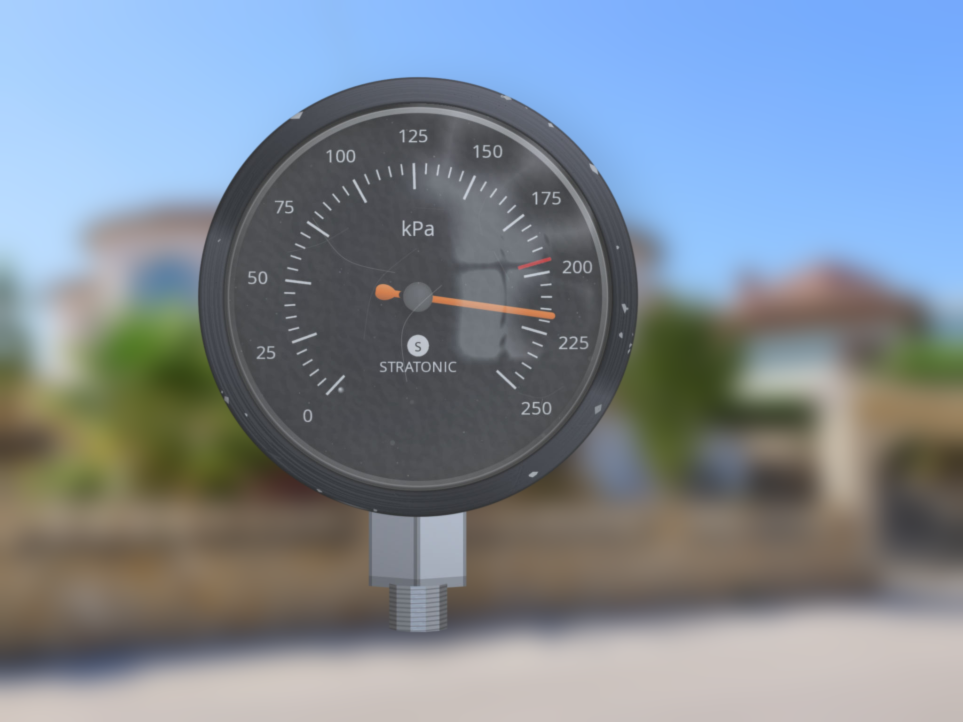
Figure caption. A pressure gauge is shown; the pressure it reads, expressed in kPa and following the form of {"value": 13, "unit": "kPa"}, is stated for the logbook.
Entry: {"value": 217.5, "unit": "kPa"}
